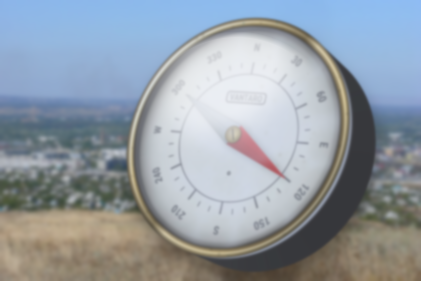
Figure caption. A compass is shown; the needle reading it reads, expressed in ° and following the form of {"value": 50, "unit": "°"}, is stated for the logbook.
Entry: {"value": 120, "unit": "°"}
